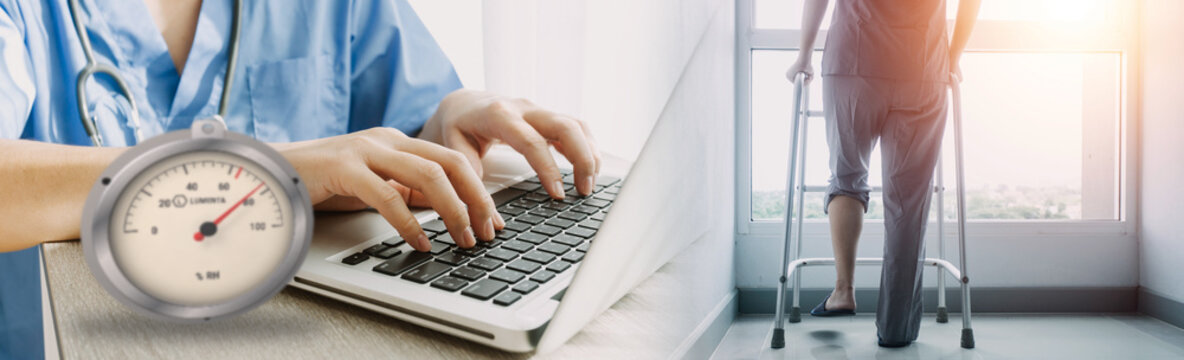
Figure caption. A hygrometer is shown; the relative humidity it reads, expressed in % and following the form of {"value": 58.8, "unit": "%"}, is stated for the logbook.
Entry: {"value": 76, "unit": "%"}
